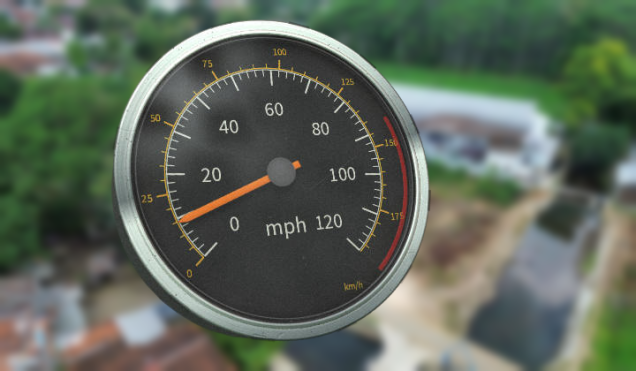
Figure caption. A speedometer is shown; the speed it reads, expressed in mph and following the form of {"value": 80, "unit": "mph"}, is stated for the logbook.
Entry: {"value": 9, "unit": "mph"}
